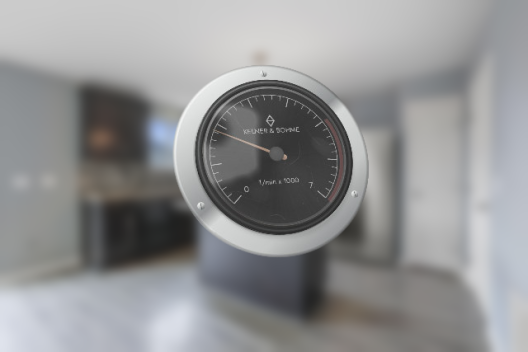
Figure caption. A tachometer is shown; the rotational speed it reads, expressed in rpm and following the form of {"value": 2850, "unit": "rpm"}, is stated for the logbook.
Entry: {"value": 1800, "unit": "rpm"}
